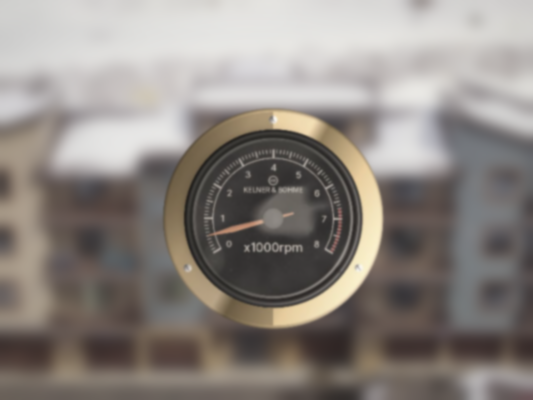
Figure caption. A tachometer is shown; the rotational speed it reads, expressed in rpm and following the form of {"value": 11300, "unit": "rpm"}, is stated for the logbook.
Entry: {"value": 500, "unit": "rpm"}
